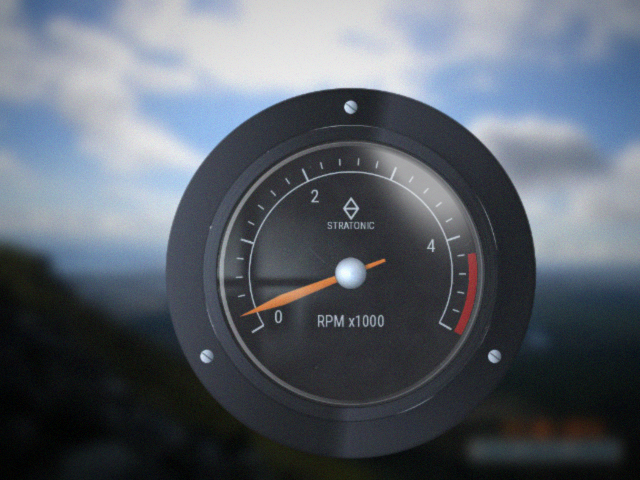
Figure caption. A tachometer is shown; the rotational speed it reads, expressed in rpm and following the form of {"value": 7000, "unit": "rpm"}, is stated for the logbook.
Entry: {"value": 200, "unit": "rpm"}
